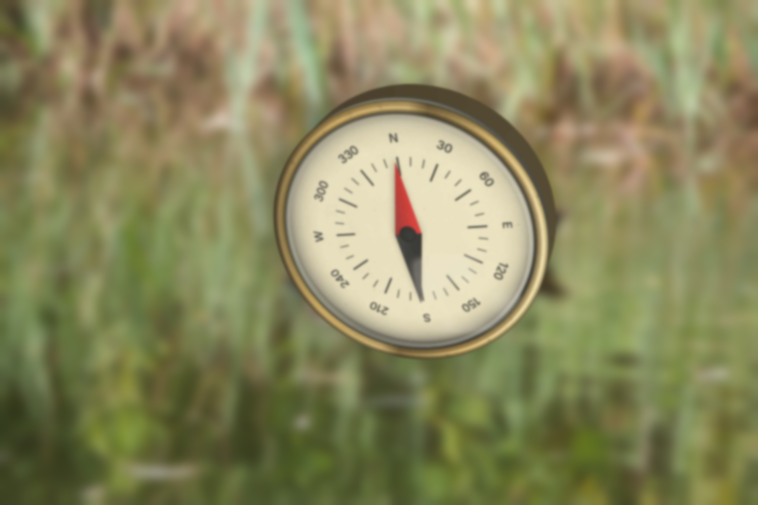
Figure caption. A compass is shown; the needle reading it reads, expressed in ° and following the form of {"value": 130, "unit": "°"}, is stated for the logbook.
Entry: {"value": 0, "unit": "°"}
